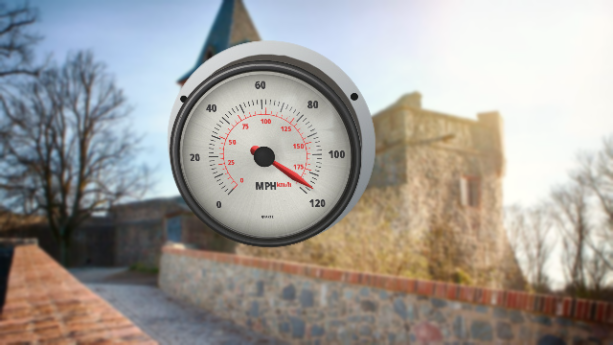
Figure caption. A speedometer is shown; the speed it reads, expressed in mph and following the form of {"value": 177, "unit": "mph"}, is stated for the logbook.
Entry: {"value": 116, "unit": "mph"}
